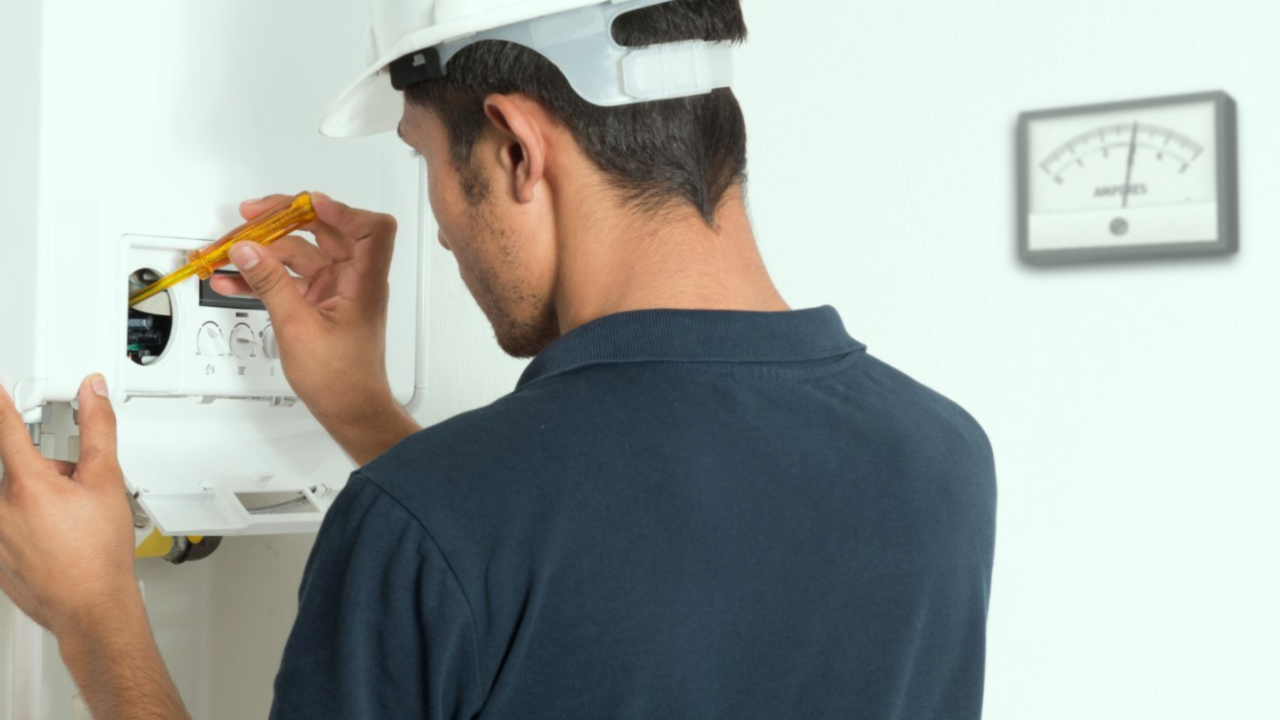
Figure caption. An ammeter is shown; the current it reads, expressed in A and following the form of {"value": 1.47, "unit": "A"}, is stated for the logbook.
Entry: {"value": 3, "unit": "A"}
